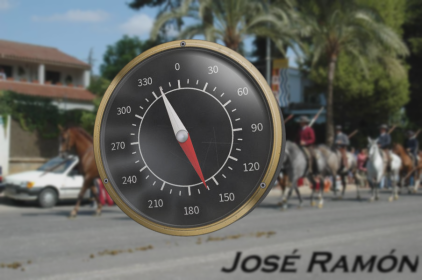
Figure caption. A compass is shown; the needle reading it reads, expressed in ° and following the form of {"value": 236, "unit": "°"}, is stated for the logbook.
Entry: {"value": 160, "unit": "°"}
